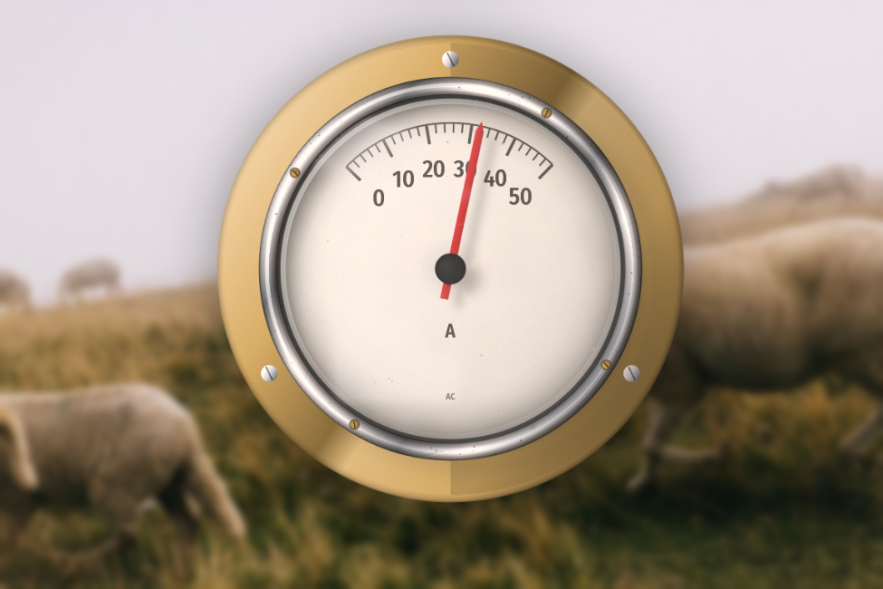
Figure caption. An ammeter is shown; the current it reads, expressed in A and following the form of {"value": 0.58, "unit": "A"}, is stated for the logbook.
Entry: {"value": 32, "unit": "A"}
